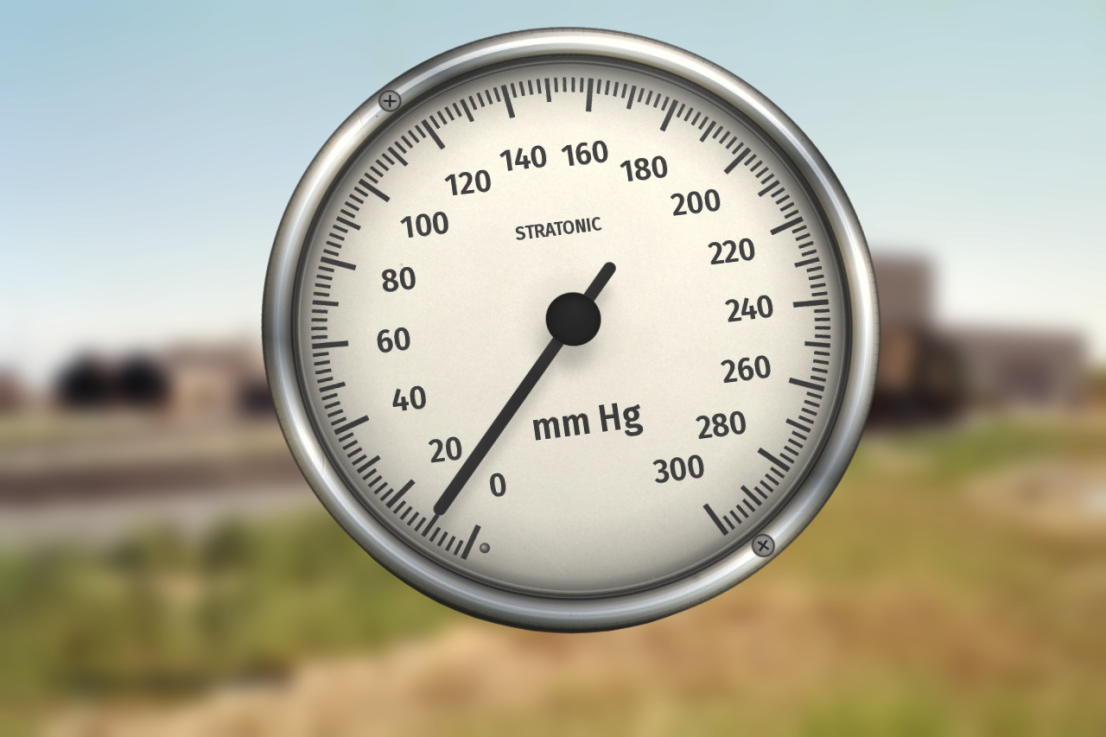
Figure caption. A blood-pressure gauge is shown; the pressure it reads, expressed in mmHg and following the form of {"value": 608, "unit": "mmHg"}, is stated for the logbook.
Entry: {"value": 10, "unit": "mmHg"}
